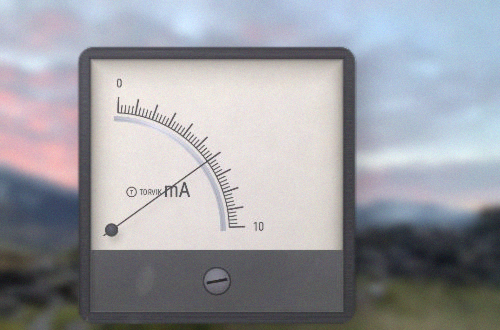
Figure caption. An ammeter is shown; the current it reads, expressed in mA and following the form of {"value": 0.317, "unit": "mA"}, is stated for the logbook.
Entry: {"value": 6, "unit": "mA"}
